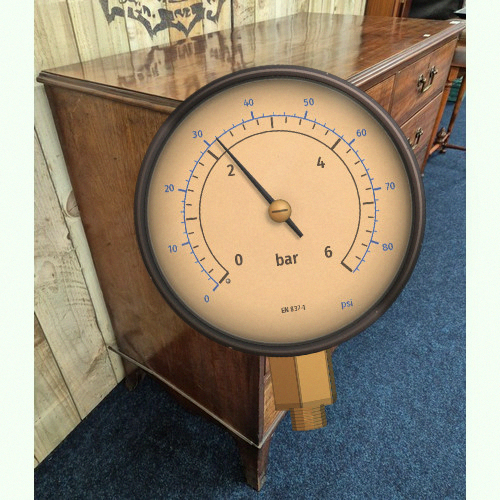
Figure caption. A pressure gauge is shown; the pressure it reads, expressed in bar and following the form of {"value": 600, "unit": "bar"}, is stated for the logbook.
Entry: {"value": 2.2, "unit": "bar"}
